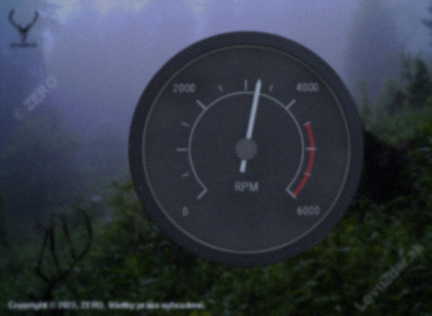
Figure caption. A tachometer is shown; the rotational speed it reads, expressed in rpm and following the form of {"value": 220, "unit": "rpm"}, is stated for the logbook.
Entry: {"value": 3250, "unit": "rpm"}
